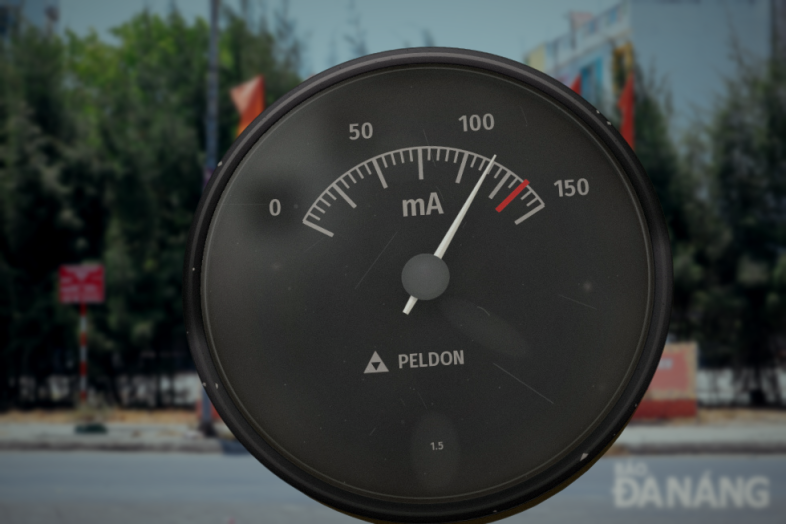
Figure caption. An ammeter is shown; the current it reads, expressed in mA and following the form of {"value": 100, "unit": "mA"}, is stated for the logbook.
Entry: {"value": 115, "unit": "mA"}
